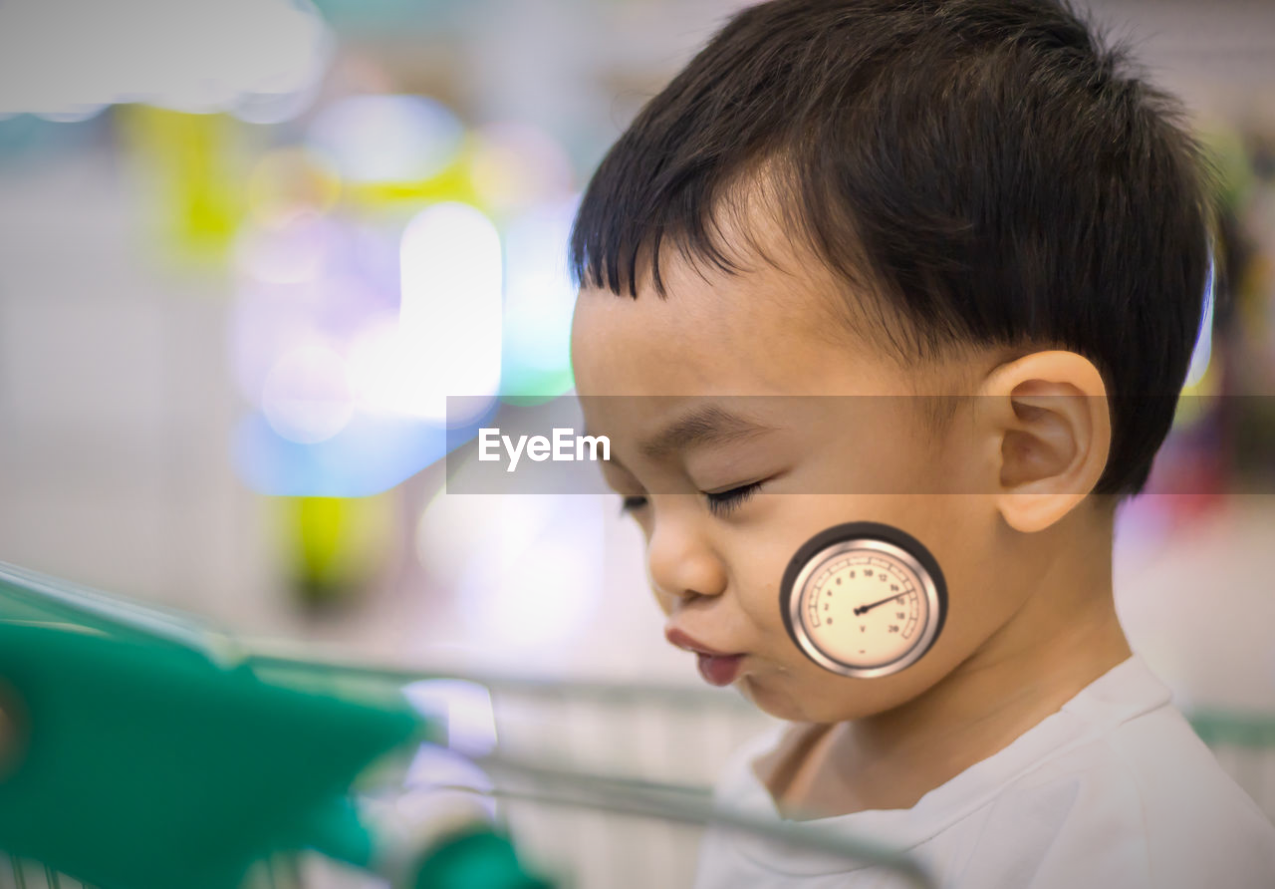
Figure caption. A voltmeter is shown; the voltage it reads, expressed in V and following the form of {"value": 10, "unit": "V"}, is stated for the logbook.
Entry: {"value": 15, "unit": "V"}
